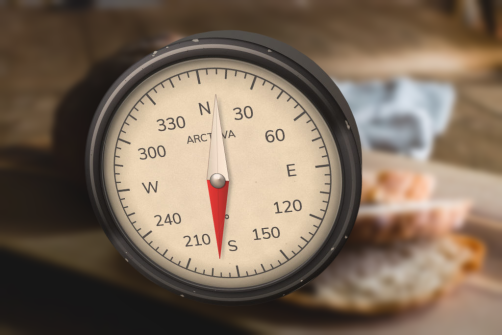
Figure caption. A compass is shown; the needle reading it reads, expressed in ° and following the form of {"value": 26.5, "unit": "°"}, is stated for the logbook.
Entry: {"value": 190, "unit": "°"}
